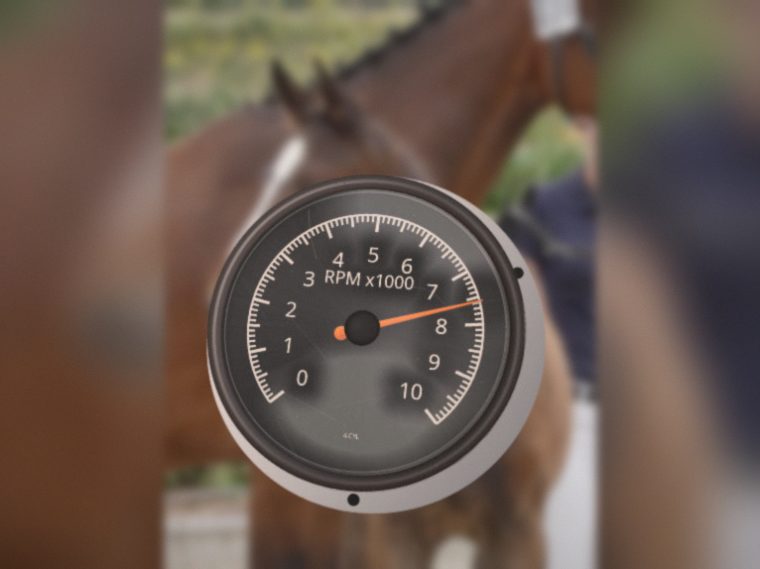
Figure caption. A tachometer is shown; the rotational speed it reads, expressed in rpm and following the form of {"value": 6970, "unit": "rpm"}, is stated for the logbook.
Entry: {"value": 7600, "unit": "rpm"}
